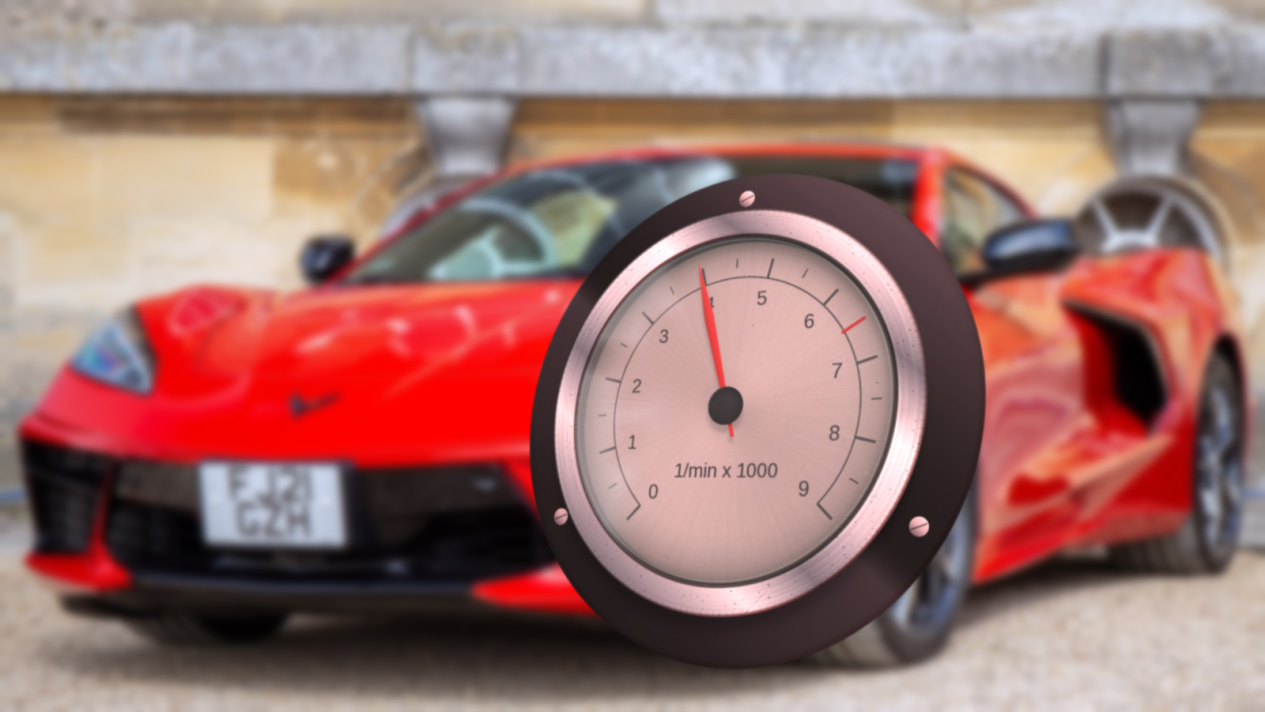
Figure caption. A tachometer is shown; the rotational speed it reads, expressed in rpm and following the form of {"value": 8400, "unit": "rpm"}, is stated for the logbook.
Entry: {"value": 4000, "unit": "rpm"}
